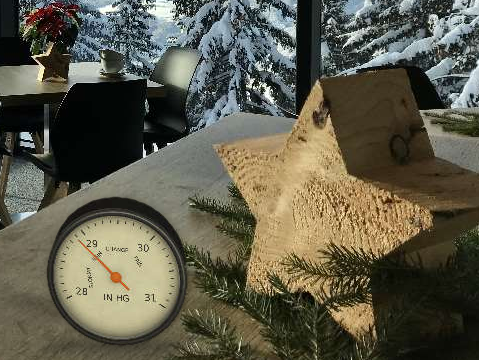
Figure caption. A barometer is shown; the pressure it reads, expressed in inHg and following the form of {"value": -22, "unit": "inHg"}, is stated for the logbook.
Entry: {"value": 28.9, "unit": "inHg"}
